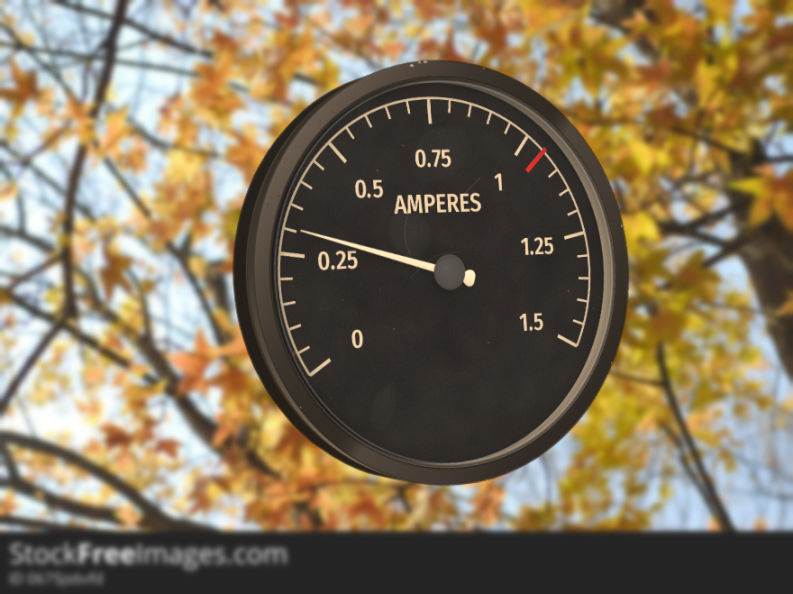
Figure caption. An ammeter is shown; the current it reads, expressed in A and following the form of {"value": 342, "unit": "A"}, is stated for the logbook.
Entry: {"value": 0.3, "unit": "A"}
